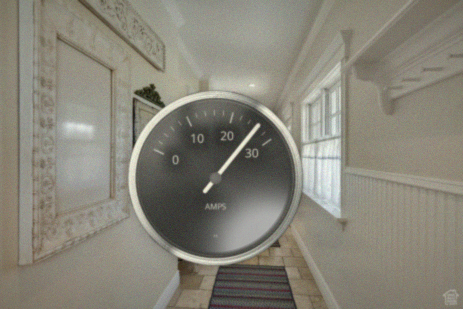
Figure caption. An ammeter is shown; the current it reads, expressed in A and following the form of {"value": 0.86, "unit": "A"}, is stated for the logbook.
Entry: {"value": 26, "unit": "A"}
